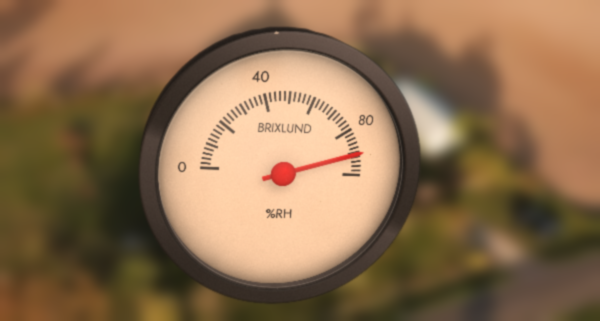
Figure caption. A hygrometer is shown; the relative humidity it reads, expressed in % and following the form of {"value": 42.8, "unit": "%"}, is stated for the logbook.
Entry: {"value": 90, "unit": "%"}
